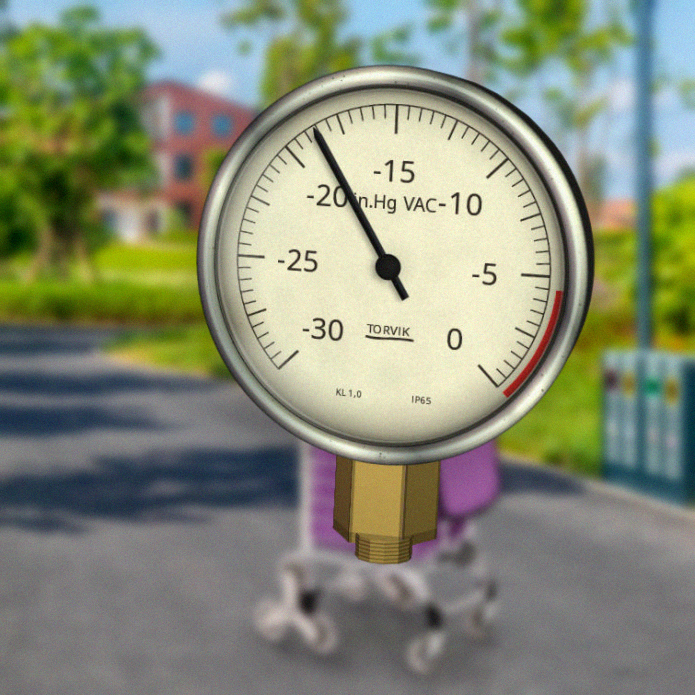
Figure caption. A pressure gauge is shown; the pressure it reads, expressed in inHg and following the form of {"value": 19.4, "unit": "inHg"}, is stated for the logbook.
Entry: {"value": -18.5, "unit": "inHg"}
